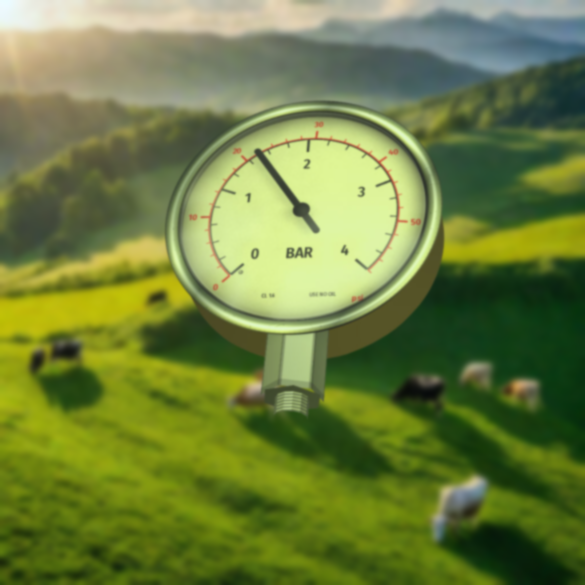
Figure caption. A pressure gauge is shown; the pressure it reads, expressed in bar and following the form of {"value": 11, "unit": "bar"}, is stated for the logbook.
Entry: {"value": 1.5, "unit": "bar"}
